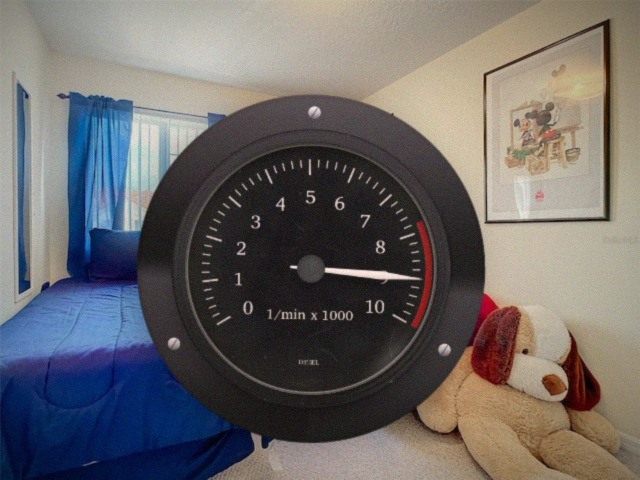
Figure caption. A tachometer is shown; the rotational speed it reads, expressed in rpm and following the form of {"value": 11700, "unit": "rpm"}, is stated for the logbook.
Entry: {"value": 9000, "unit": "rpm"}
